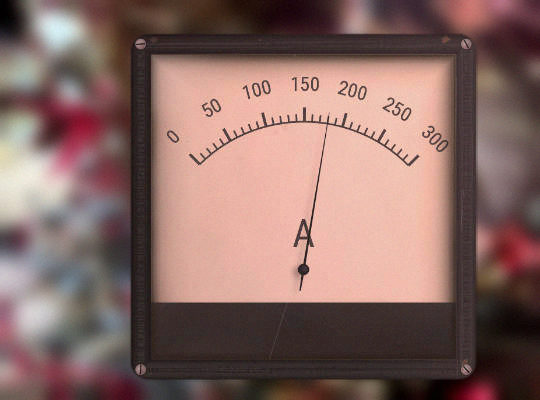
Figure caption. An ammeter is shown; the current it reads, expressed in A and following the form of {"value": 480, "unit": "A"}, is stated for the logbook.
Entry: {"value": 180, "unit": "A"}
